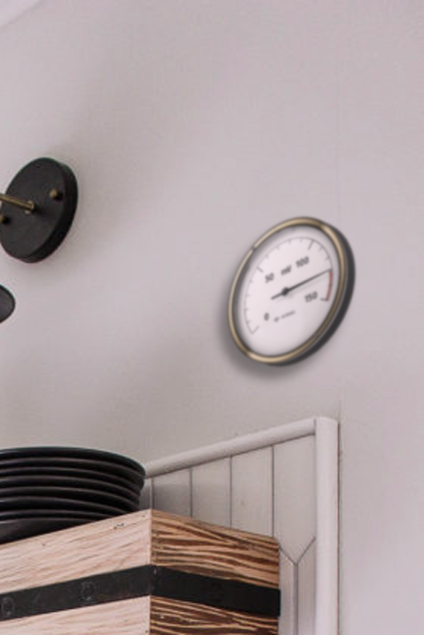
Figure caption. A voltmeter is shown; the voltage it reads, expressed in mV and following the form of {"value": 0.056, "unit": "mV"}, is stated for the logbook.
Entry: {"value": 130, "unit": "mV"}
